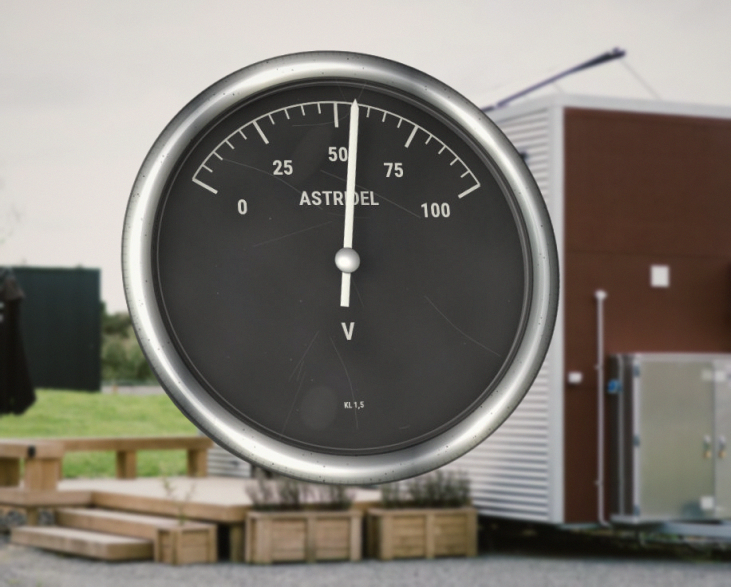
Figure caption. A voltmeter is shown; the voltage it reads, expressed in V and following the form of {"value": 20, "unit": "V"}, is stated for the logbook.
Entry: {"value": 55, "unit": "V"}
